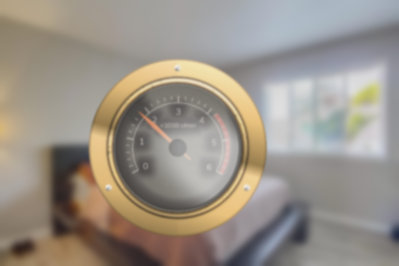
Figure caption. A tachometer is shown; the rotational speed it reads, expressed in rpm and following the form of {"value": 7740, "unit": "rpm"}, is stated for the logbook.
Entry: {"value": 1800, "unit": "rpm"}
